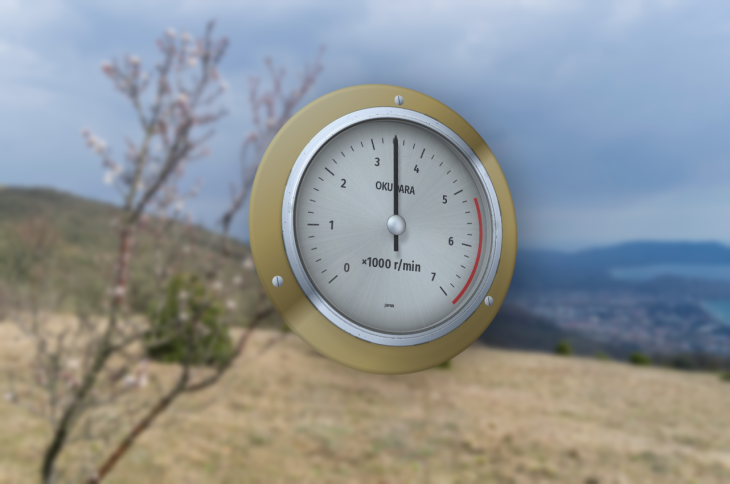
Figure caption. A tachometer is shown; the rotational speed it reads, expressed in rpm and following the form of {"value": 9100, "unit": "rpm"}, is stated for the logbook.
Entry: {"value": 3400, "unit": "rpm"}
